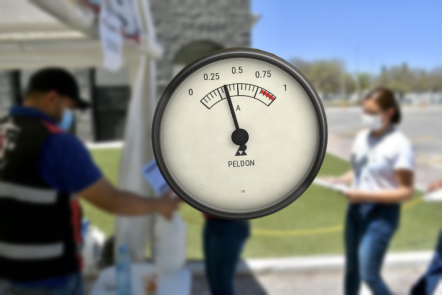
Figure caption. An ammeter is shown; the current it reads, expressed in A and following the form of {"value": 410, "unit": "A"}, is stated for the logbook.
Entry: {"value": 0.35, "unit": "A"}
